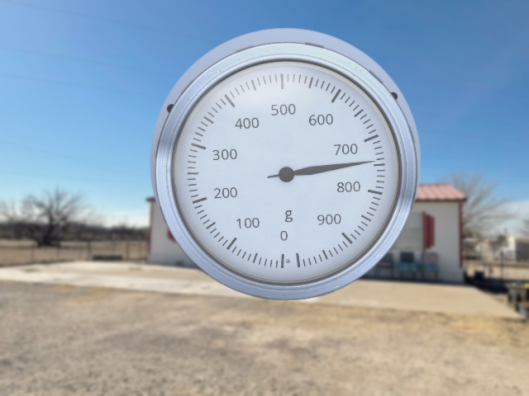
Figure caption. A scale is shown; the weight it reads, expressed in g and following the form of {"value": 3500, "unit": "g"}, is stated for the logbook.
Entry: {"value": 740, "unit": "g"}
